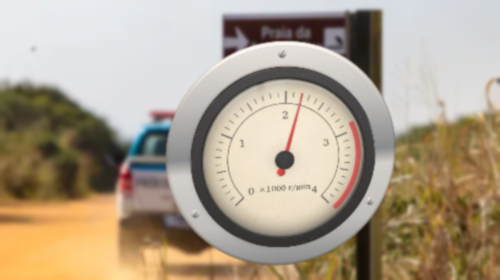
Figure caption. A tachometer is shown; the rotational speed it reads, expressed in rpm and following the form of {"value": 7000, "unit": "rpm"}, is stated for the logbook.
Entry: {"value": 2200, "unit": "rpm"}
